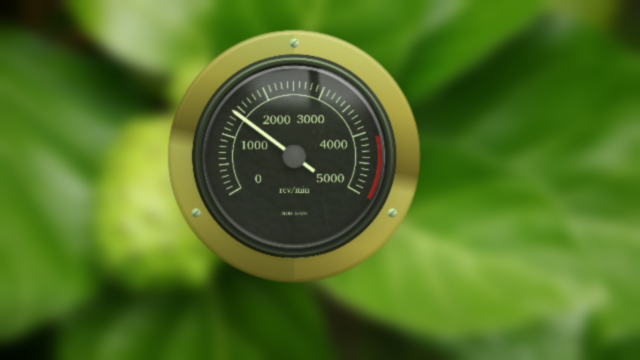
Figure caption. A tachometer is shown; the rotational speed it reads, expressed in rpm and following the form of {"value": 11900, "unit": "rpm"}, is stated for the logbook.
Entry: {"value": 1400, "unit": "rpm"}
